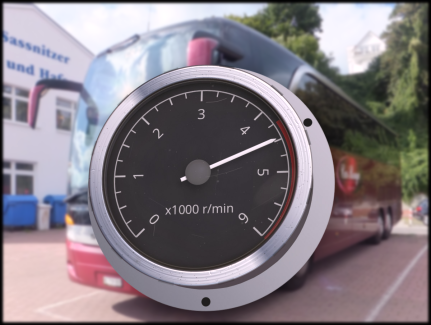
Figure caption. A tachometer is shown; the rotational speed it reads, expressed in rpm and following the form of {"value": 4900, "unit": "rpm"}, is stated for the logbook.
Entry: {"value": 4500, "unit": "rpm"}
